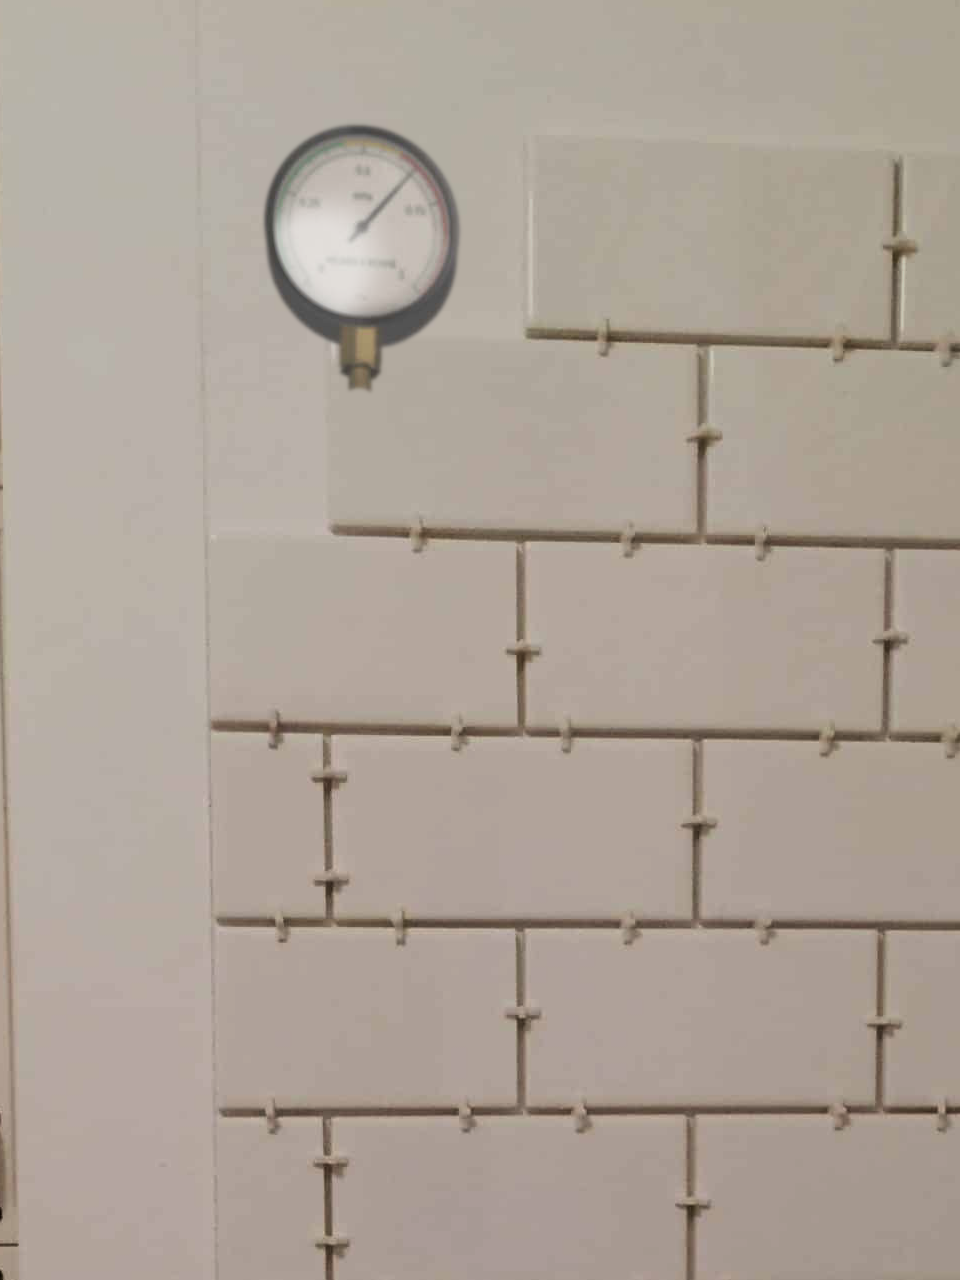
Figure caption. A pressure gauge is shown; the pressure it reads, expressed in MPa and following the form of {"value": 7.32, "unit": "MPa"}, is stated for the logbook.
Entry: {"value": 0.65, "unit": "MPa"}
